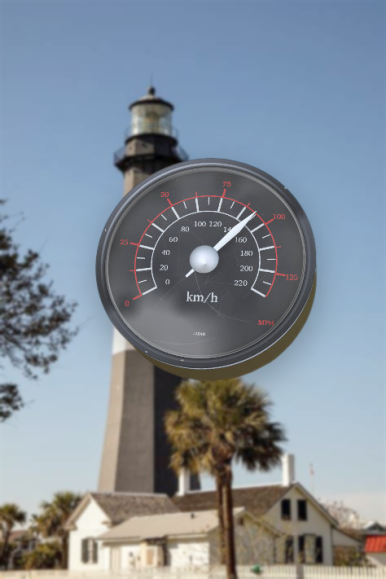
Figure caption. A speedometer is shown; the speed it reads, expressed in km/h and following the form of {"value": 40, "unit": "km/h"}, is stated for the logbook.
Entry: {"value": 150, "unit": "km/h"}
